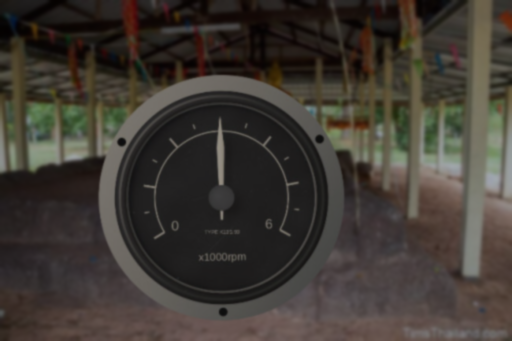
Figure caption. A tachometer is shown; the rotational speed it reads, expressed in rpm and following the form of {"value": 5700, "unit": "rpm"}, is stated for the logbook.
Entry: {"value": 3000, "unit": "rpm"}
